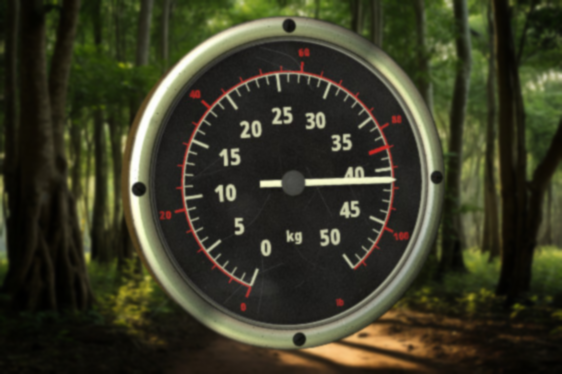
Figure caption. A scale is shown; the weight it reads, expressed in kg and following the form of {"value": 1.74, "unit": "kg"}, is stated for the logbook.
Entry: {"value": 41, "unit": "kg"}
